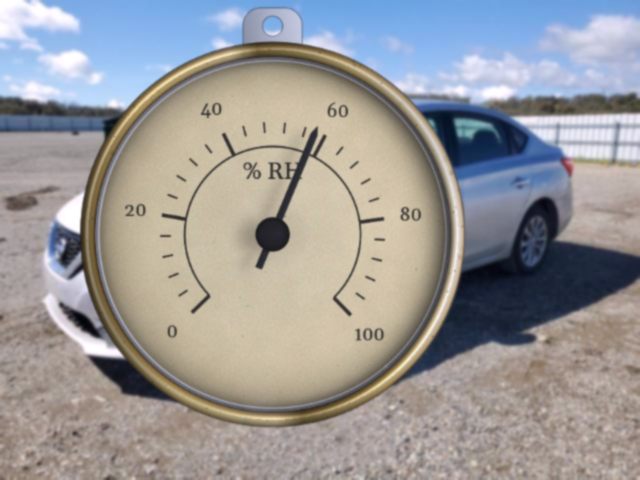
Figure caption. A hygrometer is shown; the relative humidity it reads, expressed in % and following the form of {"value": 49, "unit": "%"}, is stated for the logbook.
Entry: {"value": 58, "unit": "%"}
